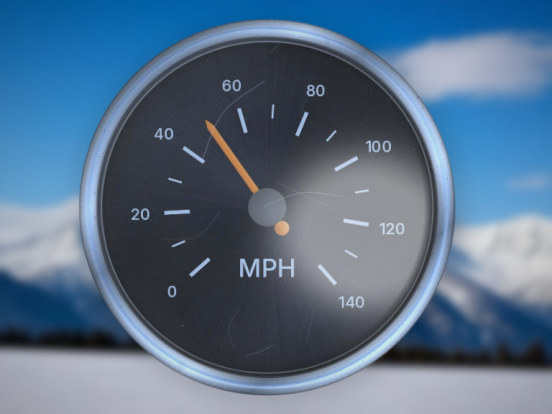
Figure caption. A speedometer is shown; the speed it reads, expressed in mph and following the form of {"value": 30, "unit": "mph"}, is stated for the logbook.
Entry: {"value": 50, "unit": "mph"}
